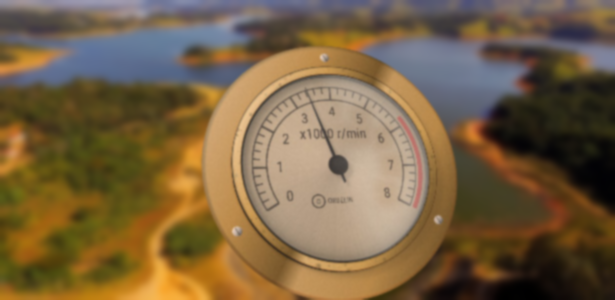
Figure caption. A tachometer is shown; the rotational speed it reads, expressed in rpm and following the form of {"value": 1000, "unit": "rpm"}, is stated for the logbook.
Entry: {"value": 3400, "unit": "rpm"}
